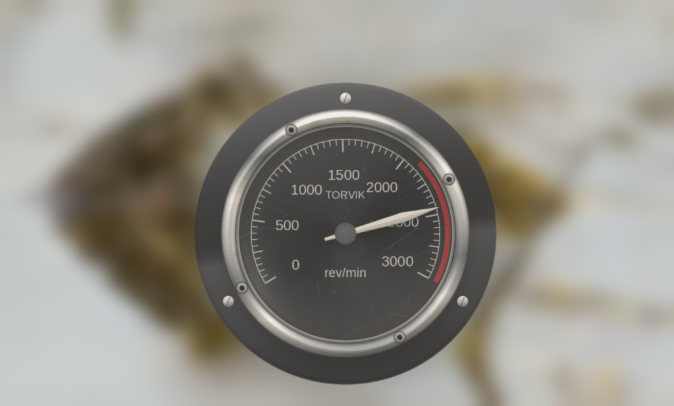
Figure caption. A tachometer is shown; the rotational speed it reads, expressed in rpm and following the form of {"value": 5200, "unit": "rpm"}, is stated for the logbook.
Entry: {"value": 2450, "unit": "rpm"}
